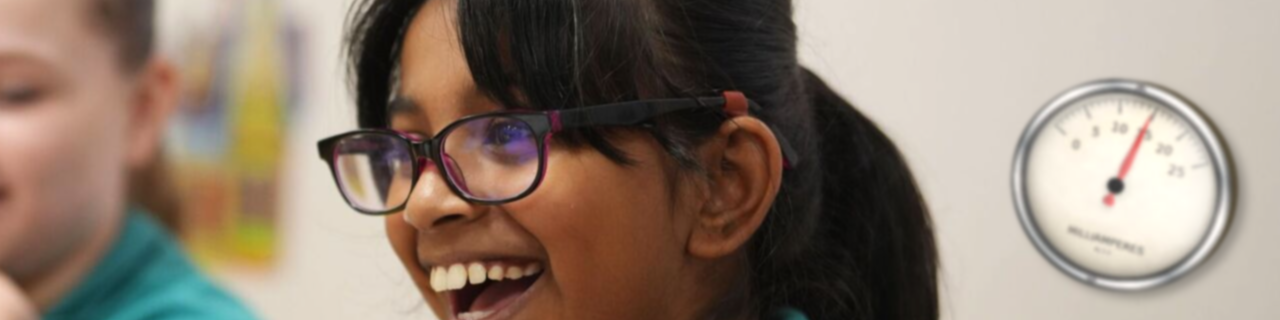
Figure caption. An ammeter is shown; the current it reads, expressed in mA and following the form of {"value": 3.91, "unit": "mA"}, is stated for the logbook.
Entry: {"value": 15, "unit": "mA"}
